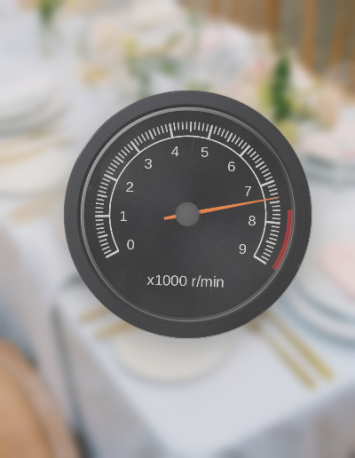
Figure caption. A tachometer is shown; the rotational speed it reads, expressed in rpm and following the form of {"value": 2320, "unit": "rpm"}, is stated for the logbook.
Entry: {"value": 7400, "unit": "rpm"}
